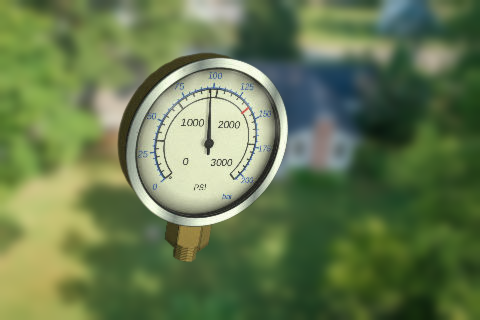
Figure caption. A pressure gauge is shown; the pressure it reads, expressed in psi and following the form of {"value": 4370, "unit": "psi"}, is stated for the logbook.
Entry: {"value": 1400, "unit": "psi"}
